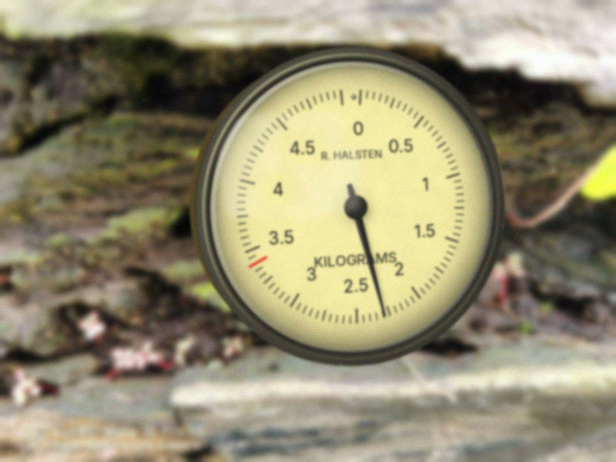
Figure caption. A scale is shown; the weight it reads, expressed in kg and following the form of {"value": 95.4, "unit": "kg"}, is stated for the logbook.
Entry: {"value": 2.3, "unit": "kg"}
